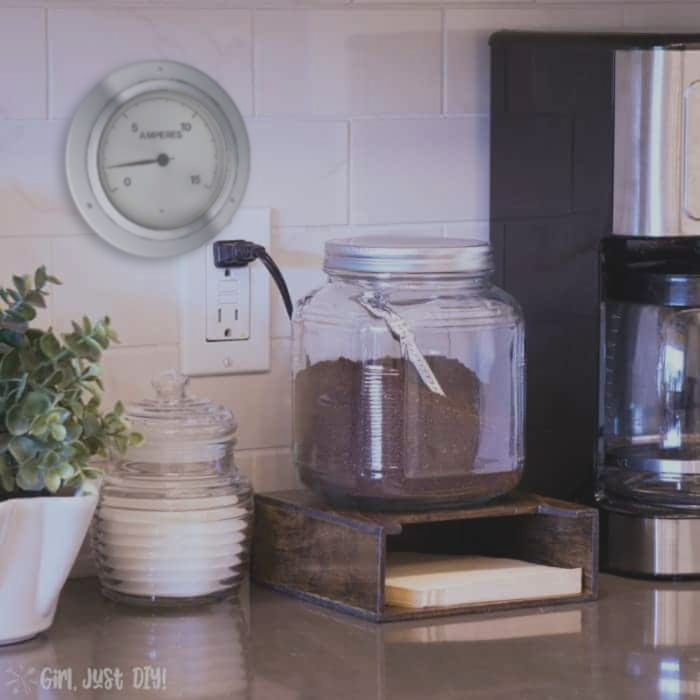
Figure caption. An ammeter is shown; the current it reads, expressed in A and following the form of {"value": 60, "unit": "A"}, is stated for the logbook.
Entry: {"value": 1.5, "unit": "A"}
